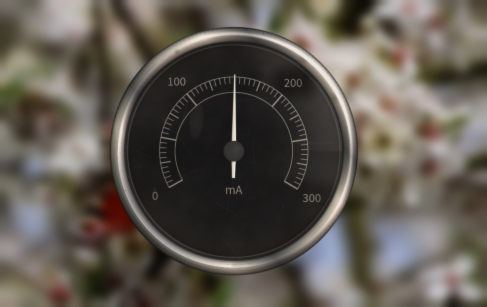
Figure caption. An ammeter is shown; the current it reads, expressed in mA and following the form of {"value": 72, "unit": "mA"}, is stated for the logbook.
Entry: {"value": 150, "unit": "mA"}
